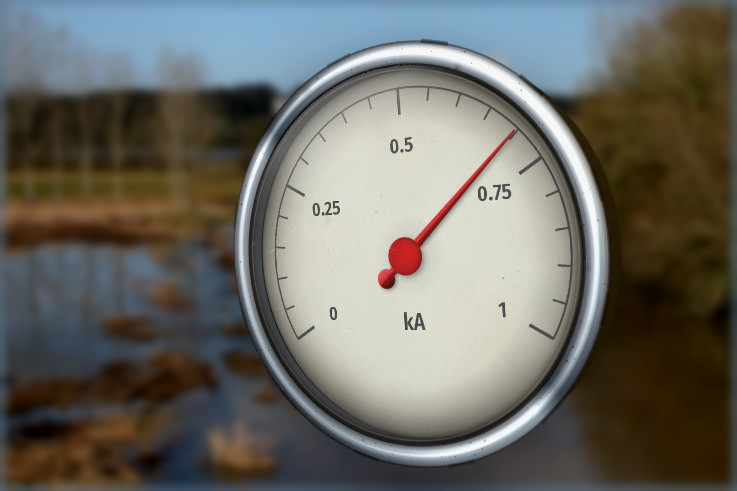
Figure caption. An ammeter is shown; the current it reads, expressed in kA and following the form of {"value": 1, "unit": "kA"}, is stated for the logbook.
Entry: {"value": 0.7, "unit": "kA"}
